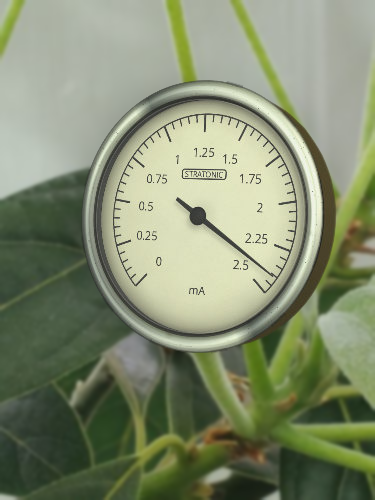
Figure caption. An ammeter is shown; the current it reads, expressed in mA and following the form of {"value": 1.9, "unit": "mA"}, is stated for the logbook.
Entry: {"value": 2.4, "unit": "mA"}
